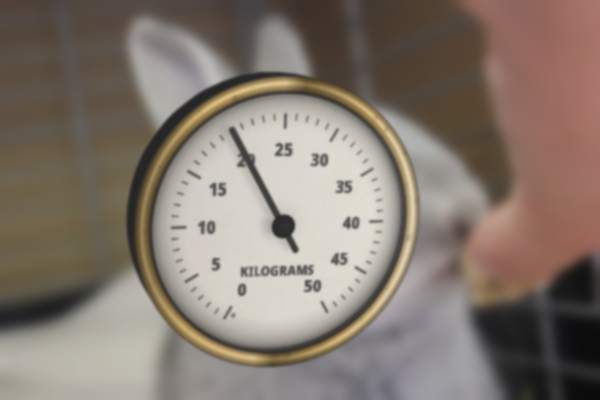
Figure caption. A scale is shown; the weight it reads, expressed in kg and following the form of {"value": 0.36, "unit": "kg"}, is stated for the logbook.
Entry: {"value": 20, "unit": "kg"}
